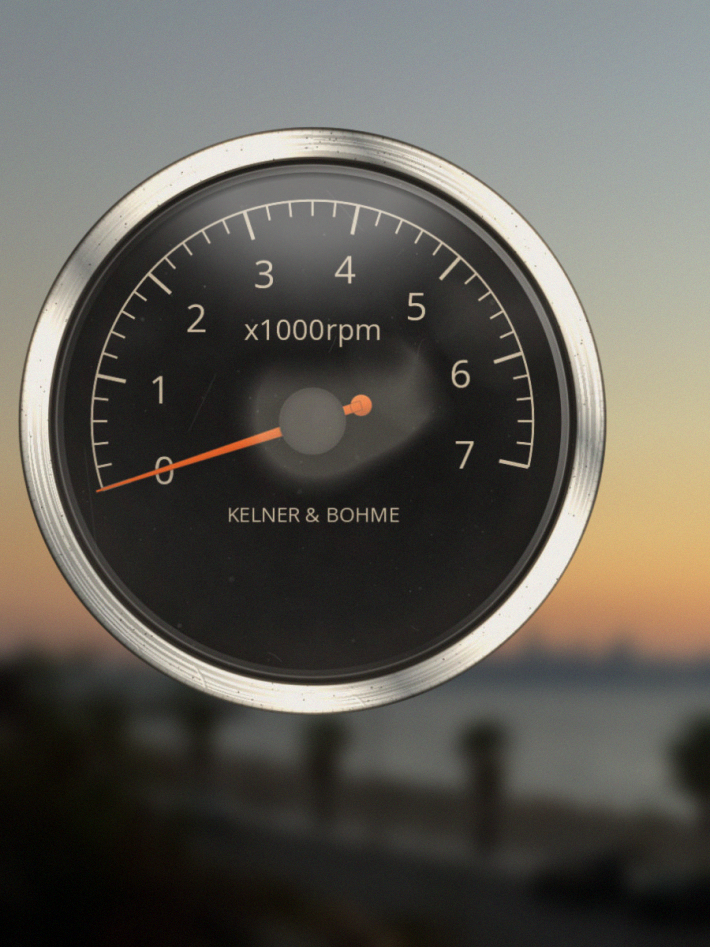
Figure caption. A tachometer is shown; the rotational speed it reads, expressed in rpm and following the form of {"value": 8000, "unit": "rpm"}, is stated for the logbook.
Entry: {"value": 0, "unit": "rpm"}
